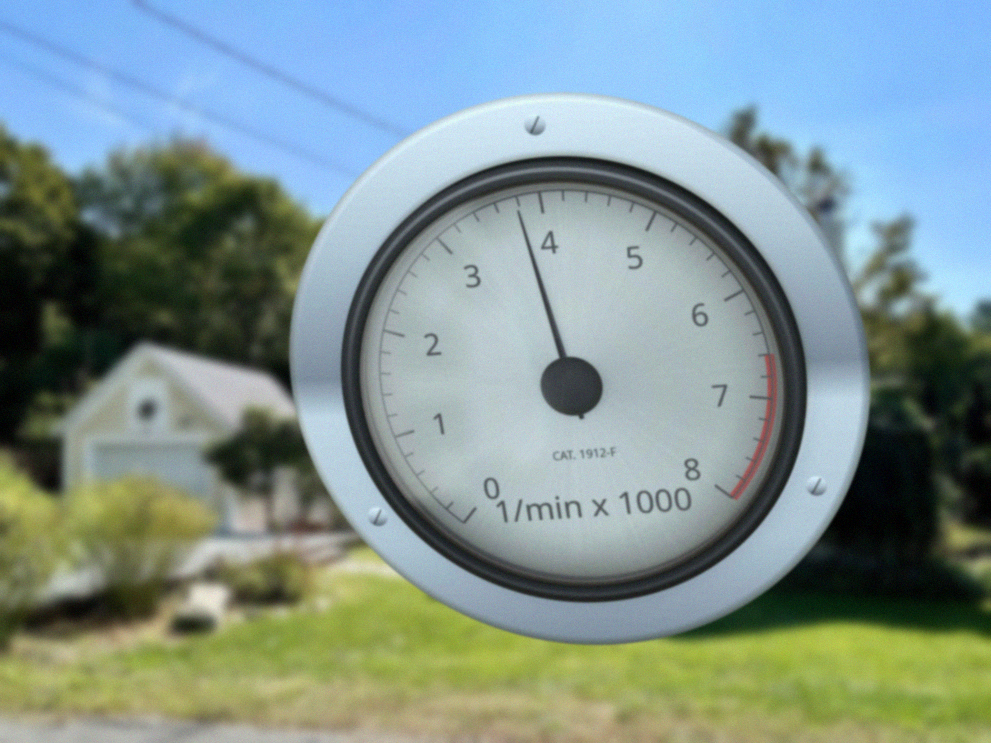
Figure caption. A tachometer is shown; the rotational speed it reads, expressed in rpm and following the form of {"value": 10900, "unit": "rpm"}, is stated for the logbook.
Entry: {"value": 3800, "unit": "rpm"}
